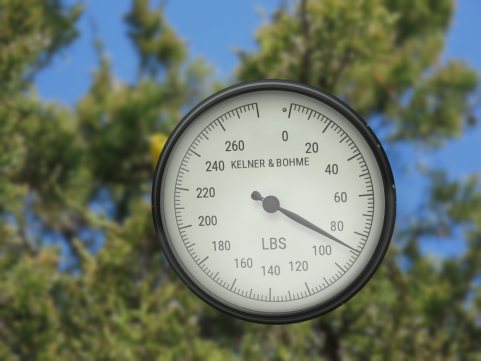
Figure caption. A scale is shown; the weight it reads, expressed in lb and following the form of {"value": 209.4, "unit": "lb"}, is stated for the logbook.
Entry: {"value": 88, "unit": "lb"}
